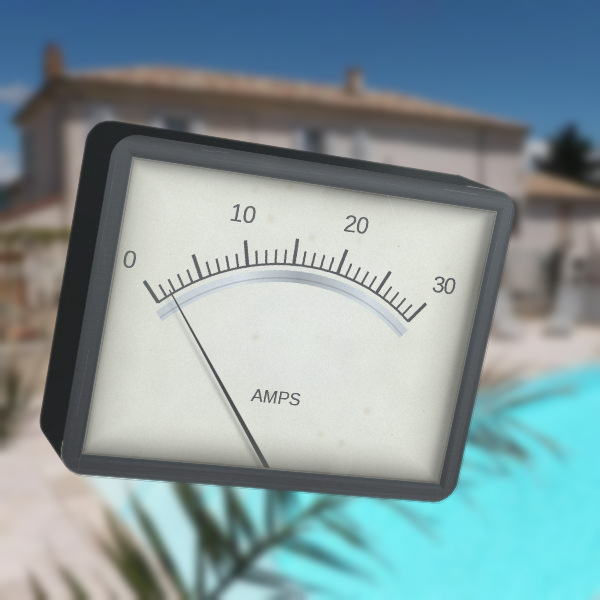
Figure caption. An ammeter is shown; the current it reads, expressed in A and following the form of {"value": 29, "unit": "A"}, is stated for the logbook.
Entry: {"value": 1.5, "unit": "A"}
